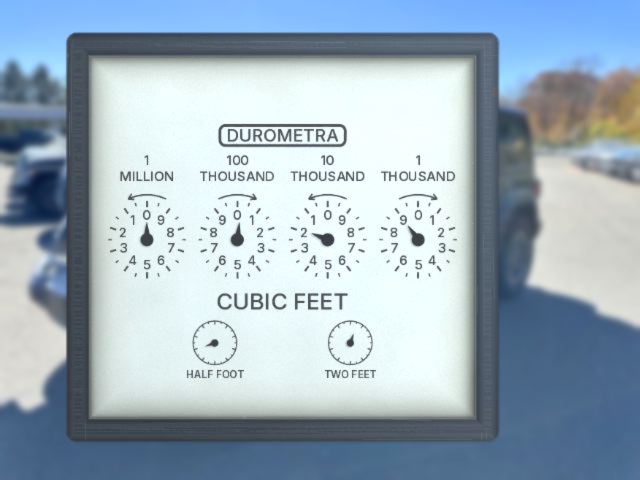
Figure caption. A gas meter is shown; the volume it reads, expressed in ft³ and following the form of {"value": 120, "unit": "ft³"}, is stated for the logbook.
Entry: {"value": 1900, "unit": "ft³"}
